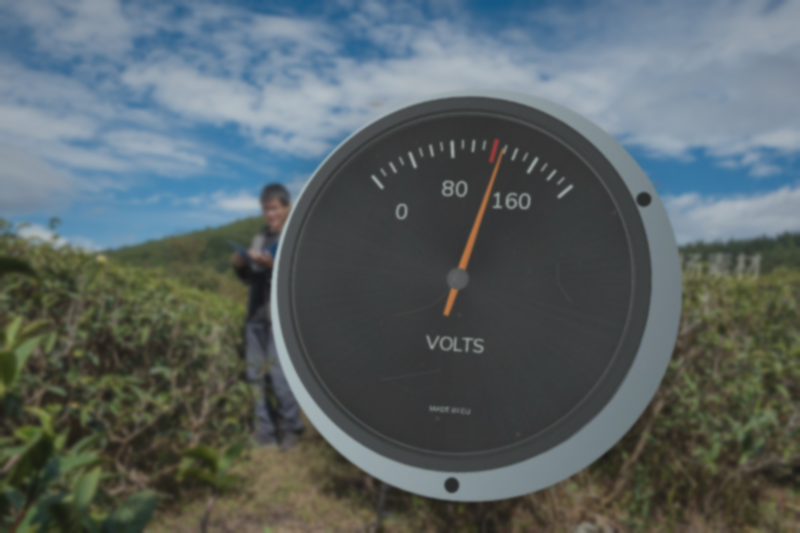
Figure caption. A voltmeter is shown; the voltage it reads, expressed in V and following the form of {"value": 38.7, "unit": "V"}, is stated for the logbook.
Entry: {"value": 130, "unit": "V"}
